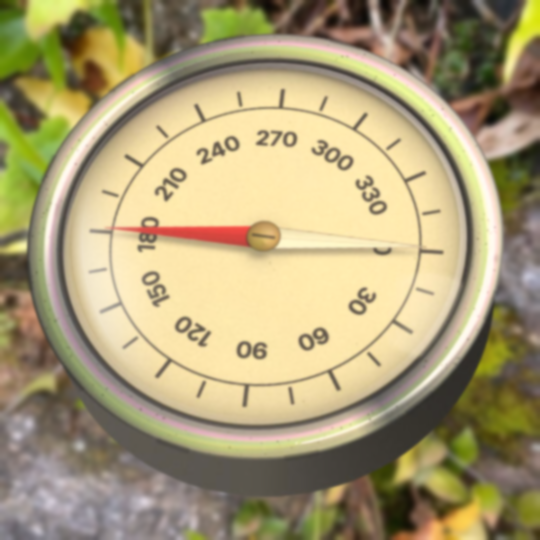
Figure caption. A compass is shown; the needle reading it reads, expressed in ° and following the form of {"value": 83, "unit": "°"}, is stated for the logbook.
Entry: {"value": 180, "unit": "°"}
